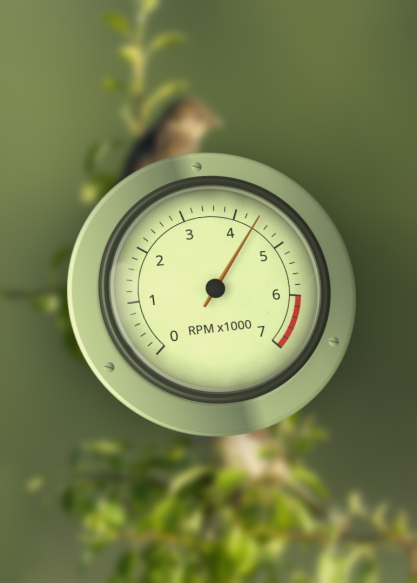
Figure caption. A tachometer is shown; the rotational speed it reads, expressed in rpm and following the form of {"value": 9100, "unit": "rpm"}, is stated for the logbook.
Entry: {"value": 4400, "unit": "rpm"}
